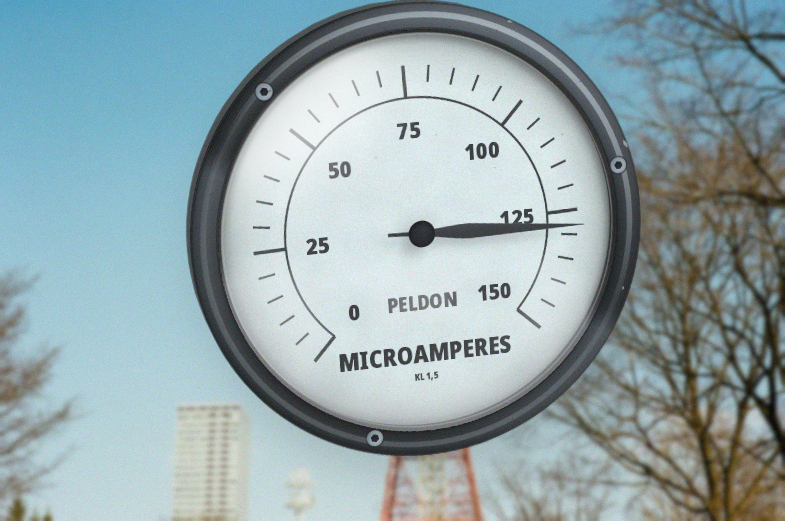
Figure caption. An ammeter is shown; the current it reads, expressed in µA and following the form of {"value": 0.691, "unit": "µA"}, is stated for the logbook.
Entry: {"value": 127.5, "unit": "µA"}
